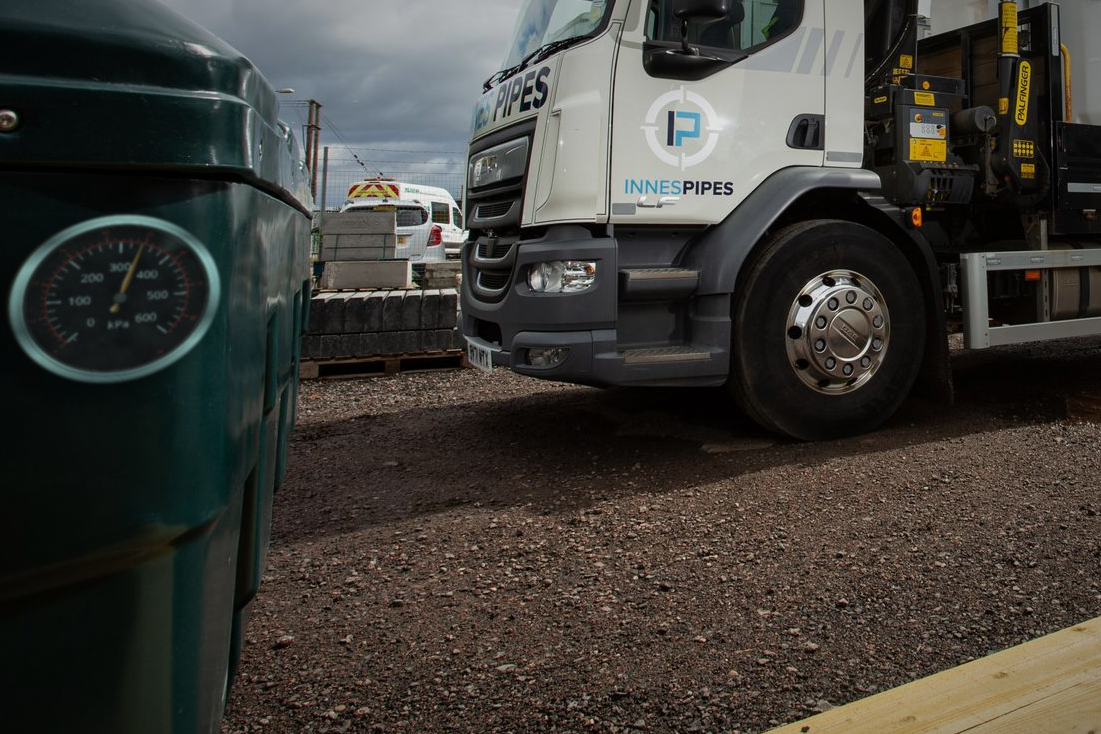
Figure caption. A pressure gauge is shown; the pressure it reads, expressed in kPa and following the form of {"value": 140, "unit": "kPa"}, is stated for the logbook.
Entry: {"value": 340, "unit": "kPa"}
